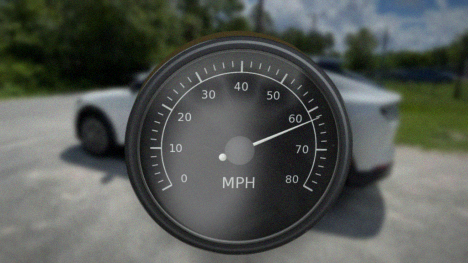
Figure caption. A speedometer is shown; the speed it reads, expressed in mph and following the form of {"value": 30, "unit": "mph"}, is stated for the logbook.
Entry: {"value": 62, "unit": "mph"}
